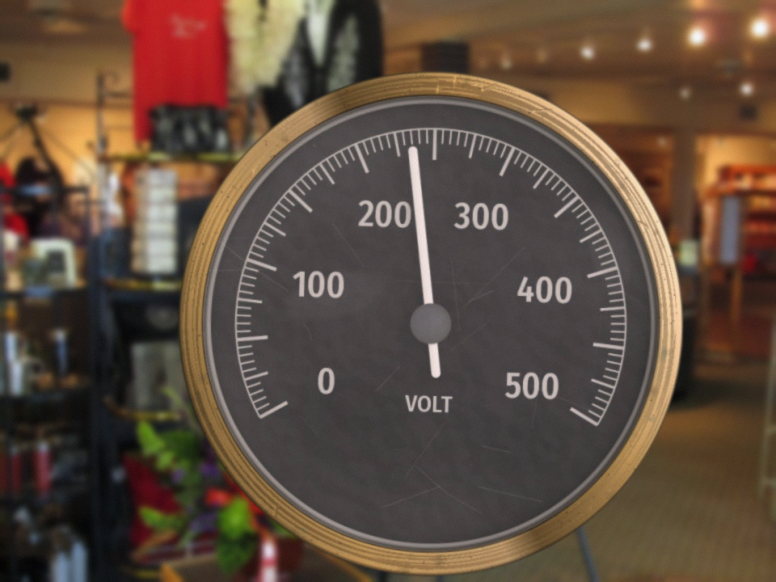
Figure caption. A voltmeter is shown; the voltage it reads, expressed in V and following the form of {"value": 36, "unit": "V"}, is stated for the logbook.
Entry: {"value": 235, "unit": "V"}
